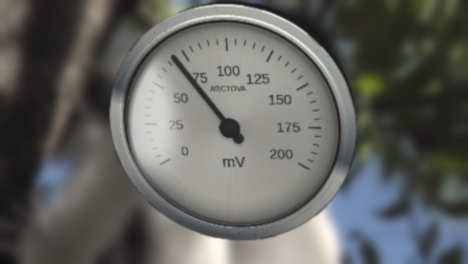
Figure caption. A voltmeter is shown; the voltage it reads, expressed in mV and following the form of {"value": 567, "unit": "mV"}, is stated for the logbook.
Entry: {"value": 70, "unit": "mV"}
